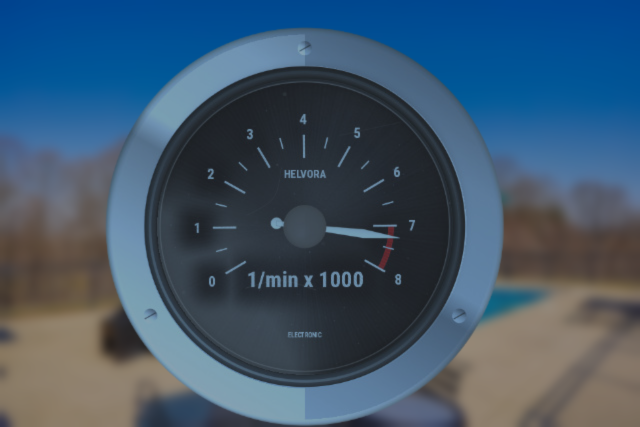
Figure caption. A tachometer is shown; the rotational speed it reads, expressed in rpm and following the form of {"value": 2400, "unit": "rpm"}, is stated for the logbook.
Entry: {"value": 7250, "unit": "rpm"}
